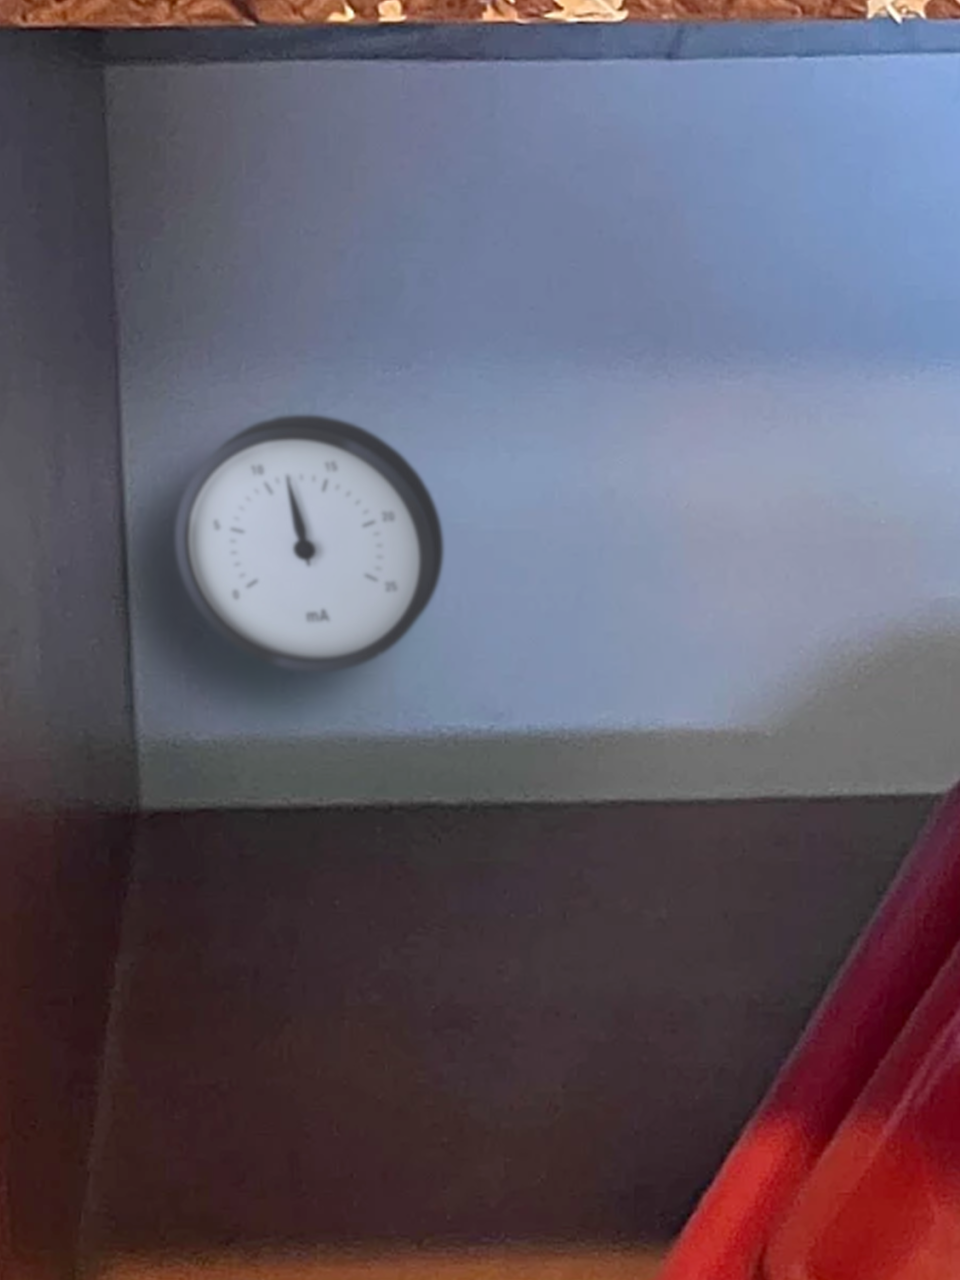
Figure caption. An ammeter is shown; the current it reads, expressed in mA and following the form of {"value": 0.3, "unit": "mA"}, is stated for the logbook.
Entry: {"value": 12, "unit": "mA"}
